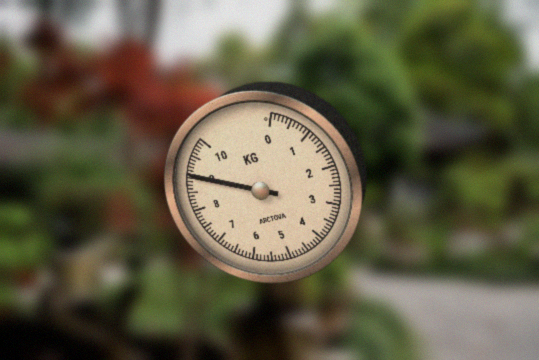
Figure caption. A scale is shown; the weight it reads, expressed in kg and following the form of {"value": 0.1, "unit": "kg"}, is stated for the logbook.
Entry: {"value": 9, "unit": "kg"}
